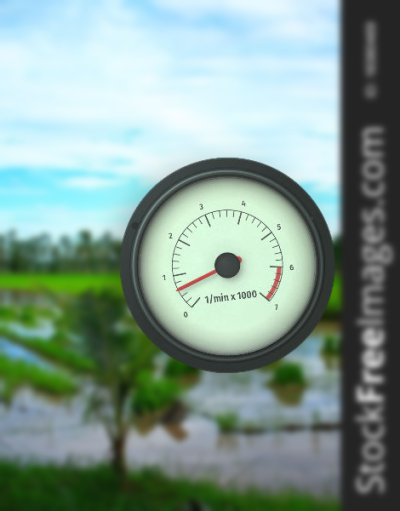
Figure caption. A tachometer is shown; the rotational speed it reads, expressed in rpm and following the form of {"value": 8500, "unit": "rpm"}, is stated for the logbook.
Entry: {"value": 600, "unit": "rpm"}
